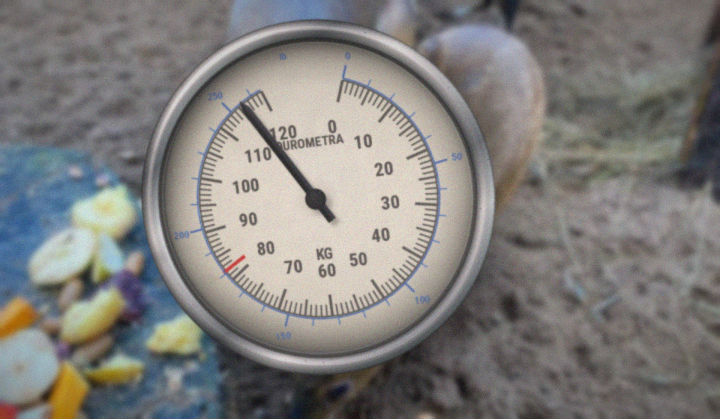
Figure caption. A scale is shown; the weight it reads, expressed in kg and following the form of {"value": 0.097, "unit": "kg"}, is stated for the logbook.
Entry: {"value": 116, "unit": "kg"}
